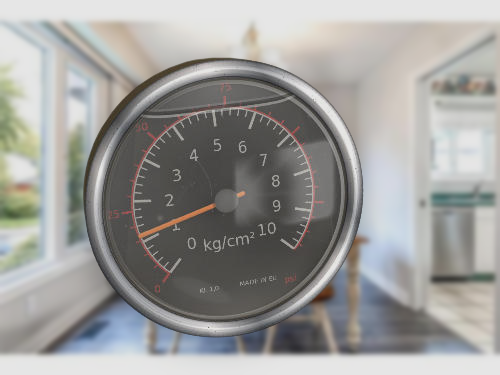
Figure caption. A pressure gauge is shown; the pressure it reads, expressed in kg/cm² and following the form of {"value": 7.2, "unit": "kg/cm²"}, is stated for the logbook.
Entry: {"value": 1.2, "unit": "kg/cm²"}
